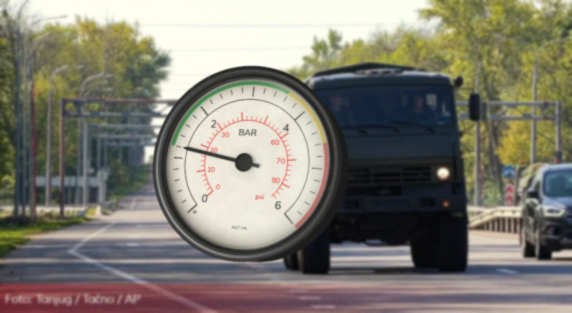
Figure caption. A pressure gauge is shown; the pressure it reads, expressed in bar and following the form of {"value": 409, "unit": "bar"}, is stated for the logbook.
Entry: {"value": 1.2, "unit": "bar"}
